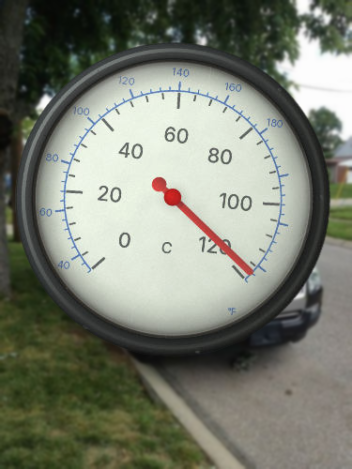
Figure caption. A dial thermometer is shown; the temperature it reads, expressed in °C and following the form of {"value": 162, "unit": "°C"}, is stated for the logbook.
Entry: {"value": 118, "unit": "°C"}
